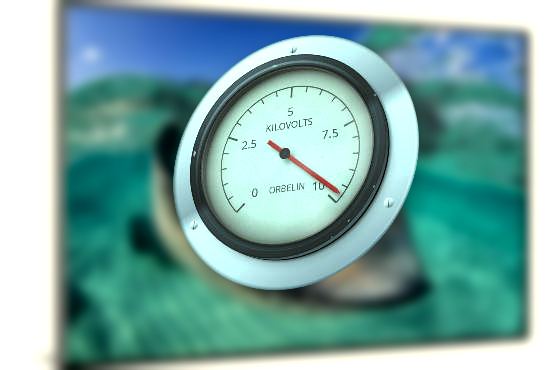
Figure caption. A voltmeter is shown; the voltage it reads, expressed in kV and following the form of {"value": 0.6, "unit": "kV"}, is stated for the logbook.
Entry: {"value": 9.75, "unit": "kV"}
